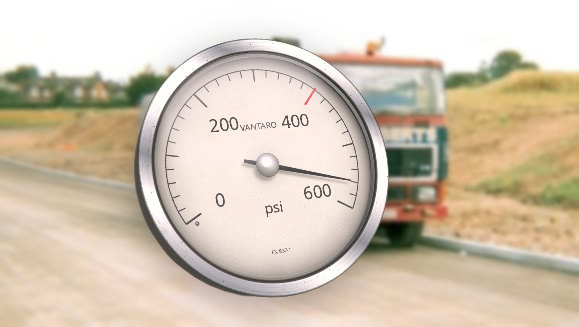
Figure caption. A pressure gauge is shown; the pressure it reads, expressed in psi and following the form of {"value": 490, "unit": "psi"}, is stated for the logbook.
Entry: {"value": 560, "unit": "psi"}
